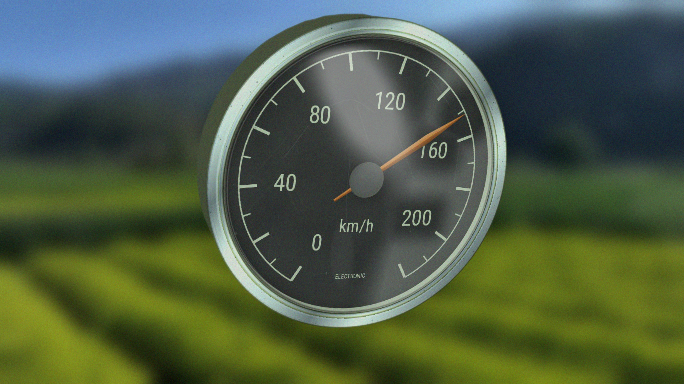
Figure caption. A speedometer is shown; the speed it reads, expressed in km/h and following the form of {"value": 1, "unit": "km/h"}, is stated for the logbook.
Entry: {"value": 150, "unit": "km/h"}
